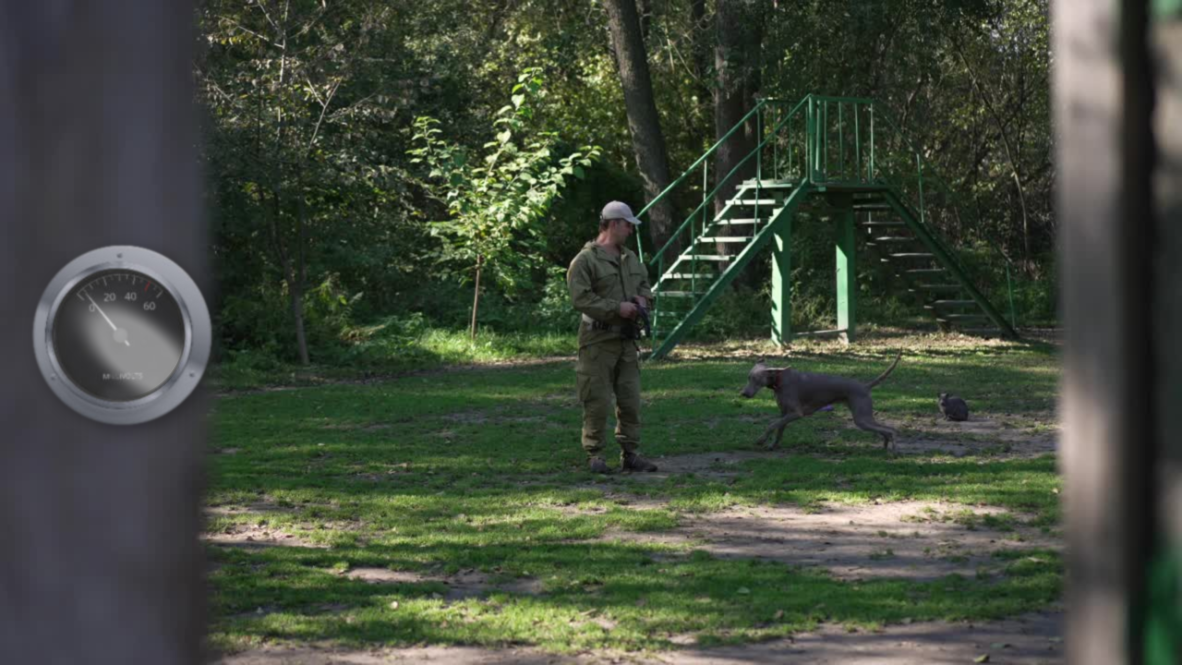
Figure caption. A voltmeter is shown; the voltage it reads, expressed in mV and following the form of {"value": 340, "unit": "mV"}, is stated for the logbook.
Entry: {"value": 5, "unit": "mV"}
